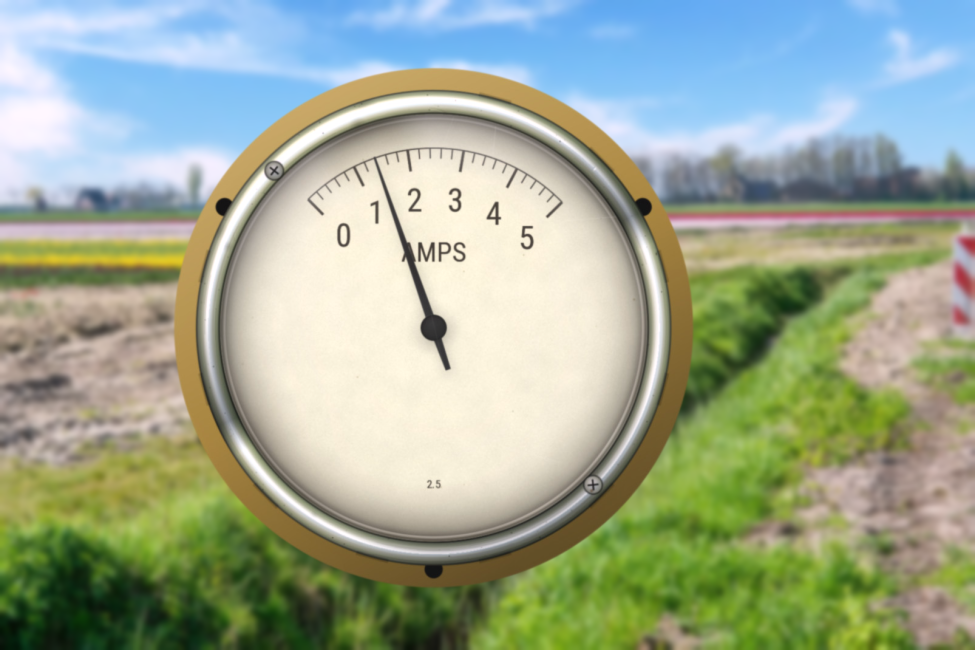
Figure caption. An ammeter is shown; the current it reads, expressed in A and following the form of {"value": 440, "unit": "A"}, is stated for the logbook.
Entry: {"value": 1.4, "unit": "A"}
